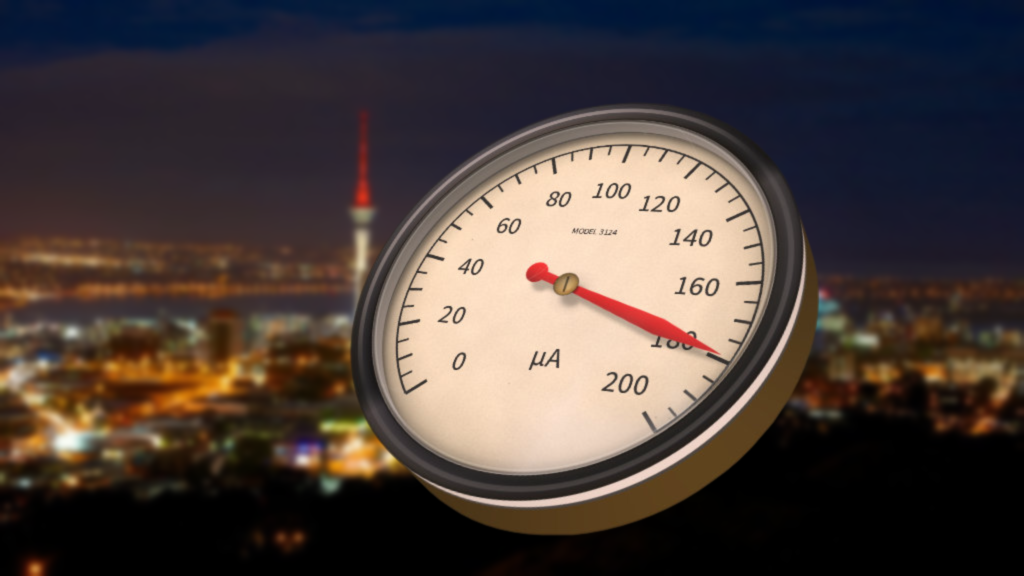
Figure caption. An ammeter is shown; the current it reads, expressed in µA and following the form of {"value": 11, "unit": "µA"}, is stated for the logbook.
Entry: {"value": 180, "unit": "µA"}
